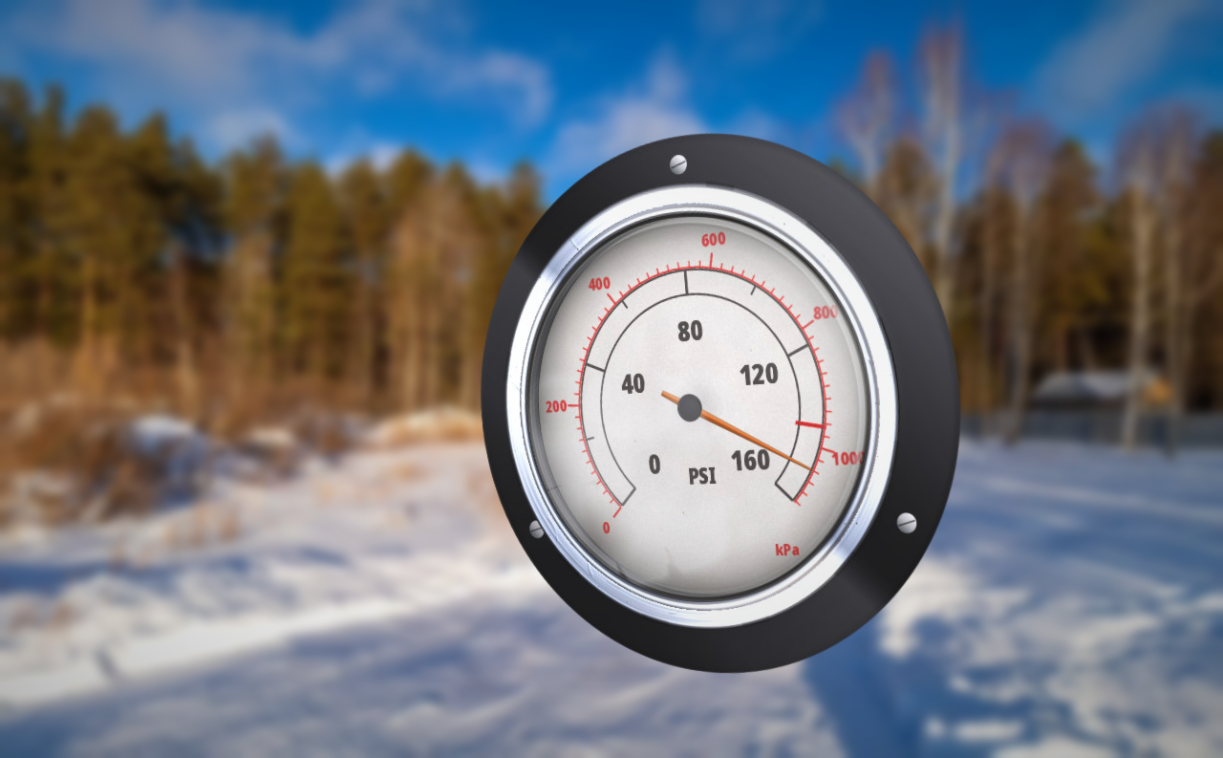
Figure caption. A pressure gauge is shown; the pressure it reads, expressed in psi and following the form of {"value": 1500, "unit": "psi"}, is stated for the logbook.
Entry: {"value": 150, "unit": "psi"}
